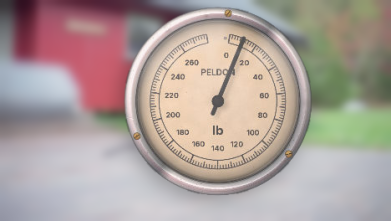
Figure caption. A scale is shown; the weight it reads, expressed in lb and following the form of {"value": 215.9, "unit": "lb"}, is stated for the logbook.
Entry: {"value": 10, "unit": "lb"}
